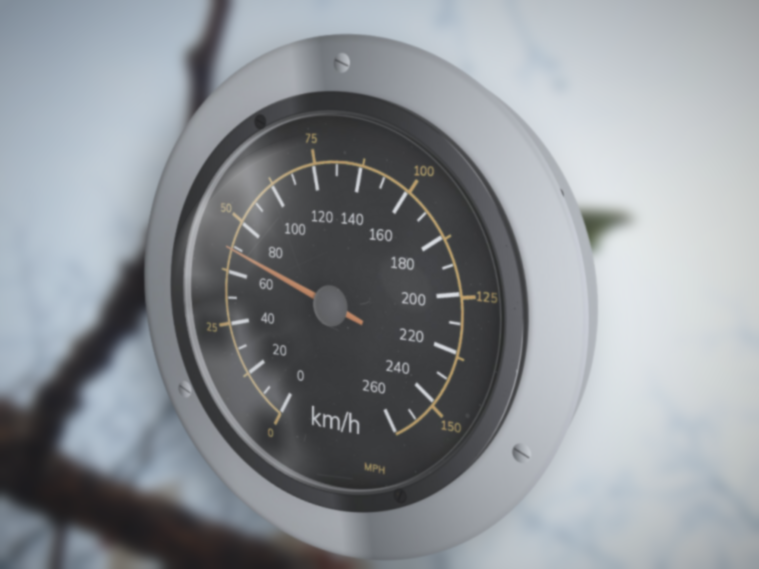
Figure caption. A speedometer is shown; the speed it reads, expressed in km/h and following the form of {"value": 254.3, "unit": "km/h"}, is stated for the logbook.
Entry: {"value": 70, "unit": "km/h"}
